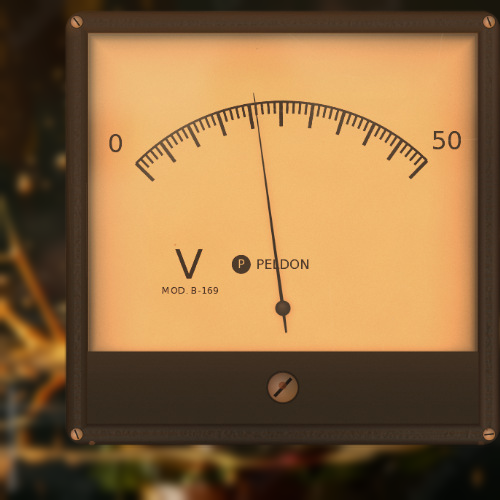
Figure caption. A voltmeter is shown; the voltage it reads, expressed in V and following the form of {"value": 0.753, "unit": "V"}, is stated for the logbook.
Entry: {"value": 21, "unit": "V"}
